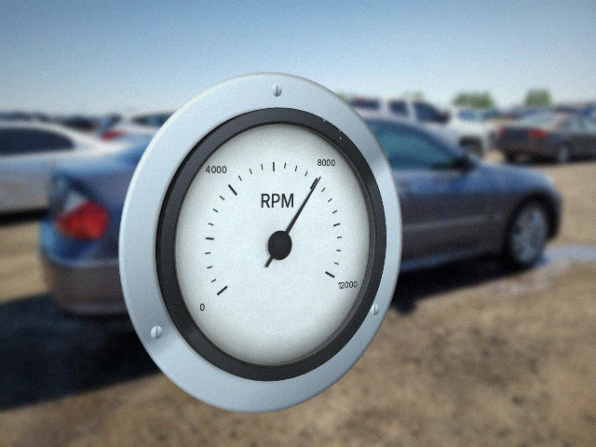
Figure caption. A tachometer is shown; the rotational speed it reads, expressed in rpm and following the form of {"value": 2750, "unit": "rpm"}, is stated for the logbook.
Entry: {"value": 8000, "unit": "rpm"}
